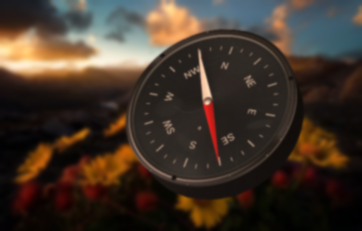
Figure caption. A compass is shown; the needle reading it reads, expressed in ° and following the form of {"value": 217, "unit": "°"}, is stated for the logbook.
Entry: {"value": 150, "unit": "°"}
